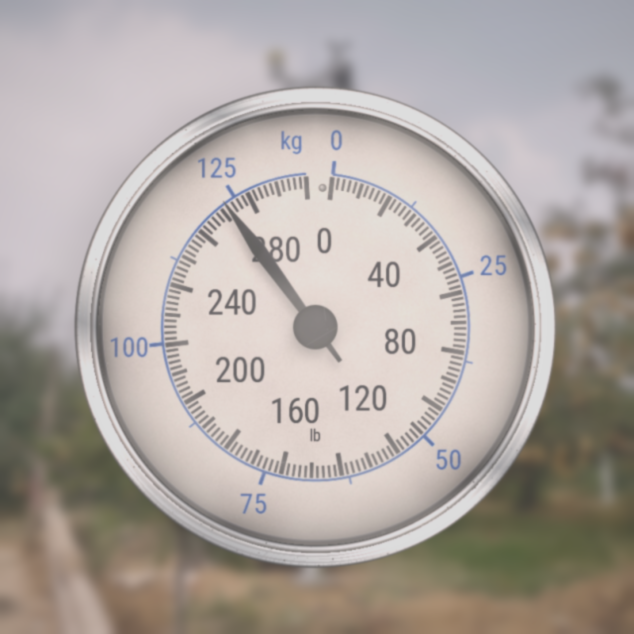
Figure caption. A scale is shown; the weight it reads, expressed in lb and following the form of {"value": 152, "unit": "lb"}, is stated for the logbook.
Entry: {"value": 272, "unit": "lb"}
